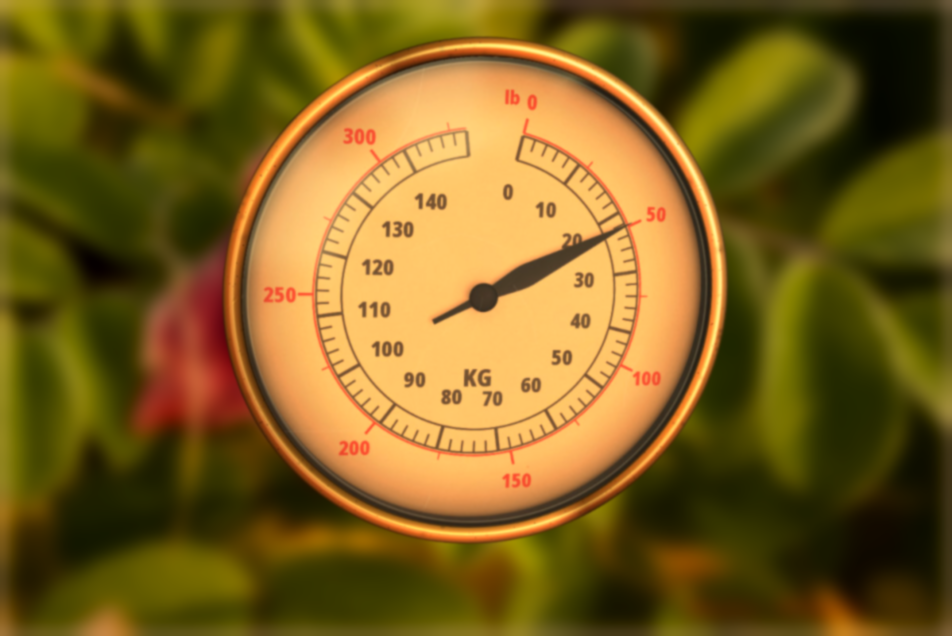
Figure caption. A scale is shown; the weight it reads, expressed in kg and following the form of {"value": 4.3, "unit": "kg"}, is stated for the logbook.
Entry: {"value": 22, "unit": "kg"}
